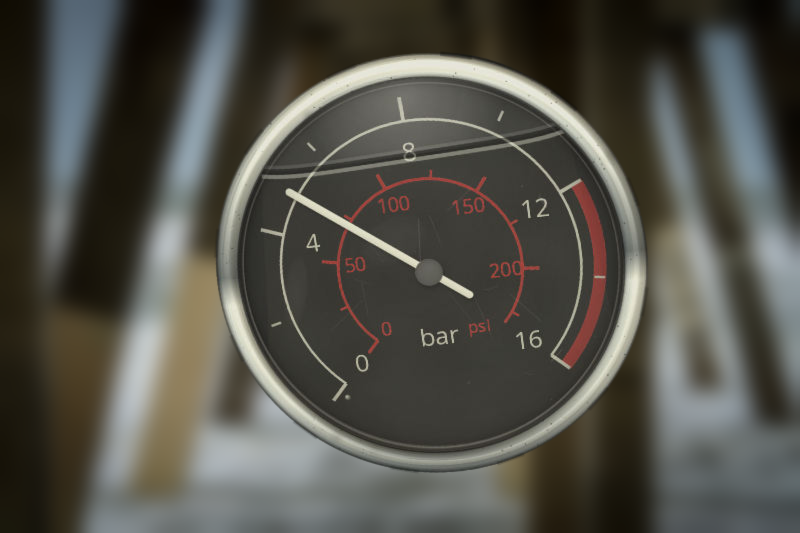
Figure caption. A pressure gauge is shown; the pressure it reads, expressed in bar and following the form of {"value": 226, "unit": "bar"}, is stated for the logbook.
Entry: {"value": 5, "unit": "bar"}
